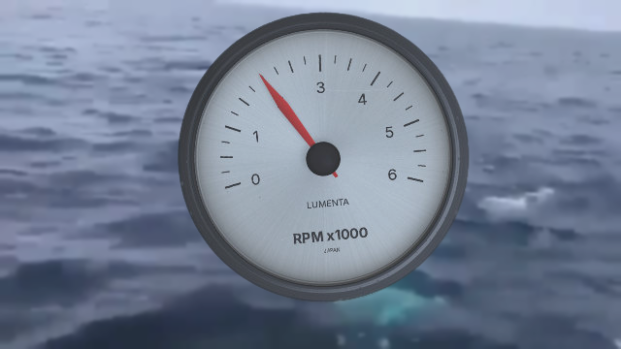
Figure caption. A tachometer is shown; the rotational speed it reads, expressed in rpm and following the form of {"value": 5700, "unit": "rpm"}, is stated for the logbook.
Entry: {"value": 2000, "unit": "rpm"}
